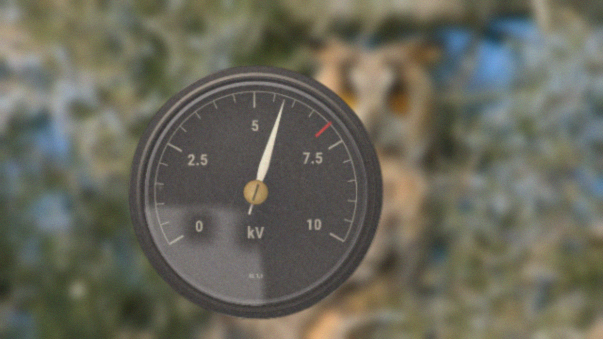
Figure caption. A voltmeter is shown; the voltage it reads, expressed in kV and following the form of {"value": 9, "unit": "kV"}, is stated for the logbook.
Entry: {"value": 5.75, "unit": "kV"}
